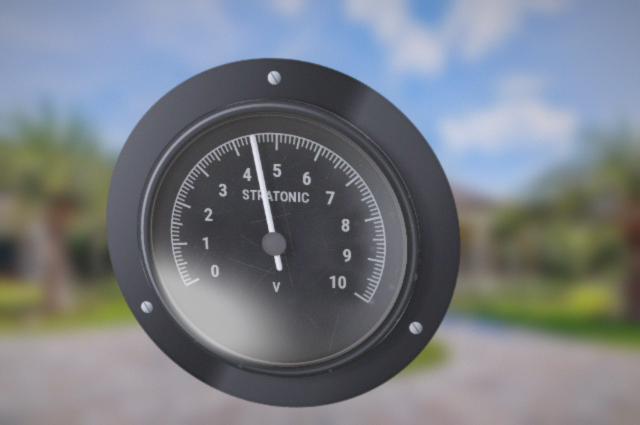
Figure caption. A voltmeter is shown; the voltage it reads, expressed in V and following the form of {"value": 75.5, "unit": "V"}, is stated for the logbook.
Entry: {"value": 4.5, "unit": "V"}
